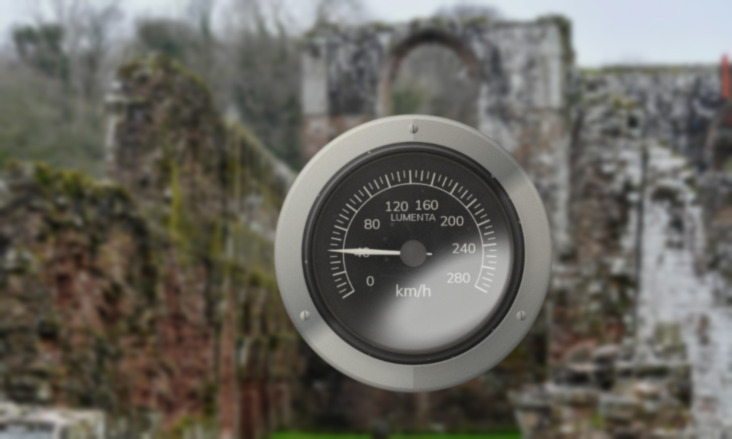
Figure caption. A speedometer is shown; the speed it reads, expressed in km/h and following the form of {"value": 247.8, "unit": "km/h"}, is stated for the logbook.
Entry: {"value": 40, "unit": "km/h"}
